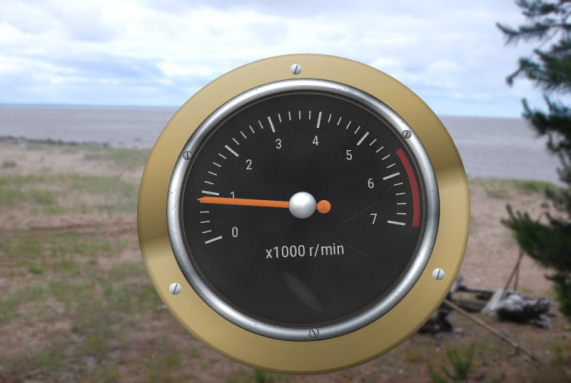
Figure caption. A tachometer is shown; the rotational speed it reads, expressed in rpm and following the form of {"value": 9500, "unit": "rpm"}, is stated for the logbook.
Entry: {"value": 800, "unit": "rpm"}
